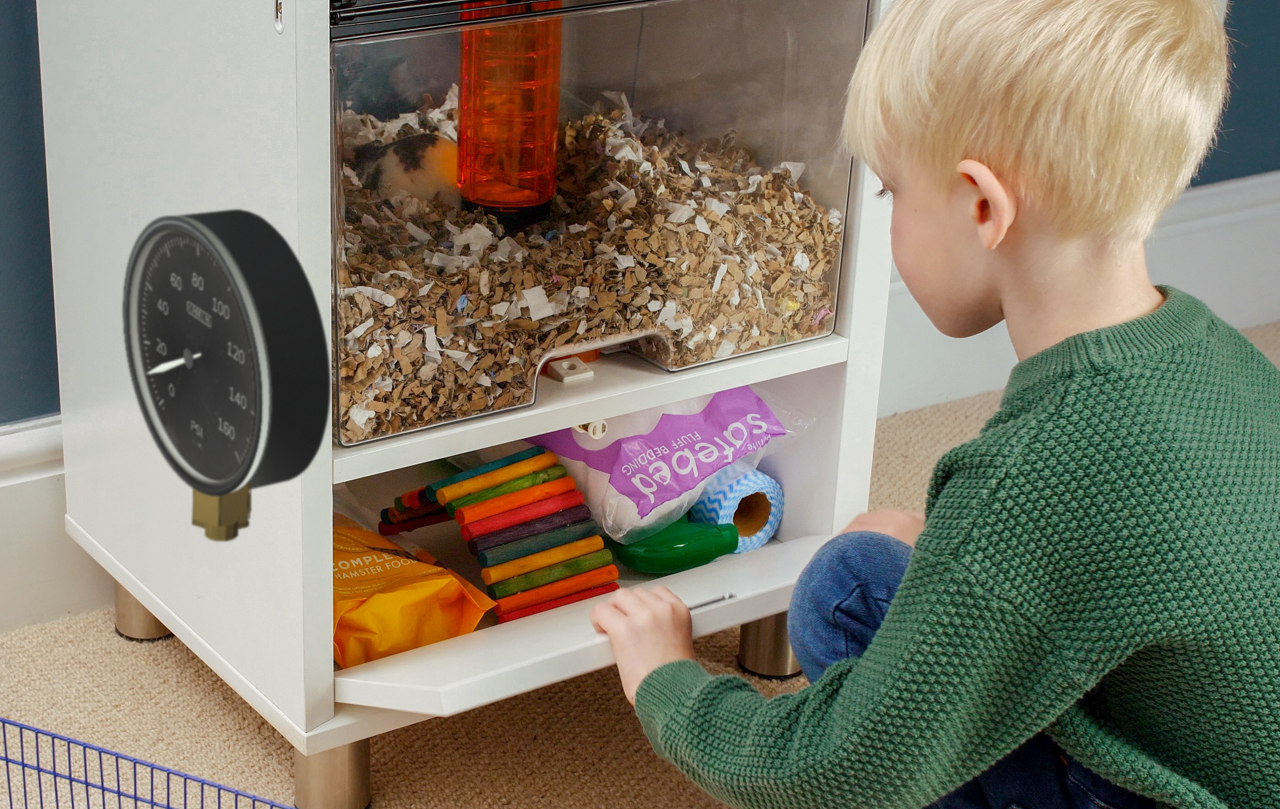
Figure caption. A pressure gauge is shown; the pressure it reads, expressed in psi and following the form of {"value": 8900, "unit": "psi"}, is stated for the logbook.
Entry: {"value": 10, "unit": "psi"}
